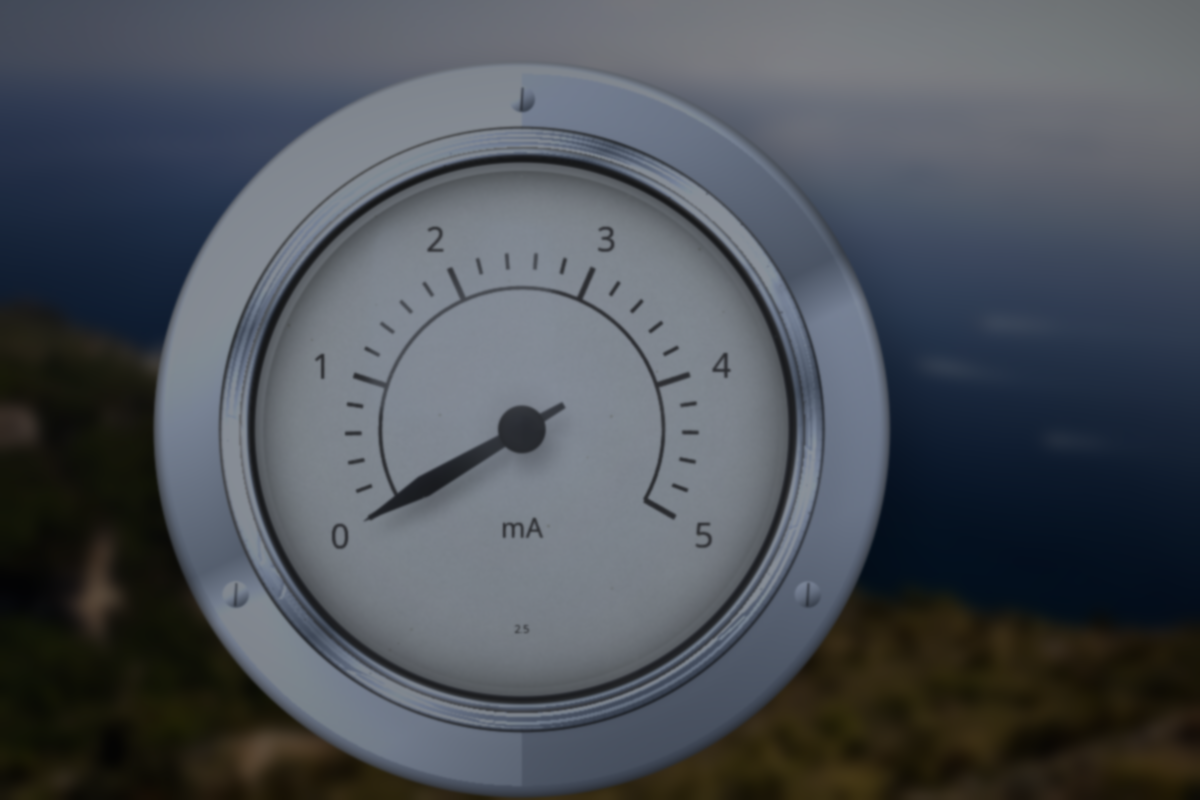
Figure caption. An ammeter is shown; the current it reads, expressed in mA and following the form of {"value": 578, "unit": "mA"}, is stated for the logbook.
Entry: {"value": 0, "unit": "mA"}
